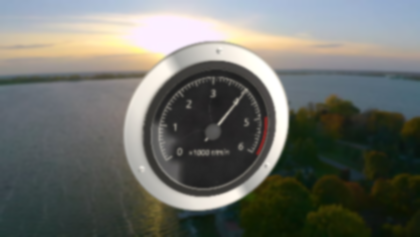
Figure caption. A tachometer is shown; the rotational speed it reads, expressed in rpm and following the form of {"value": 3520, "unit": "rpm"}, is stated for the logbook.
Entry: {"value": 4000, "unit": "rpm"}
